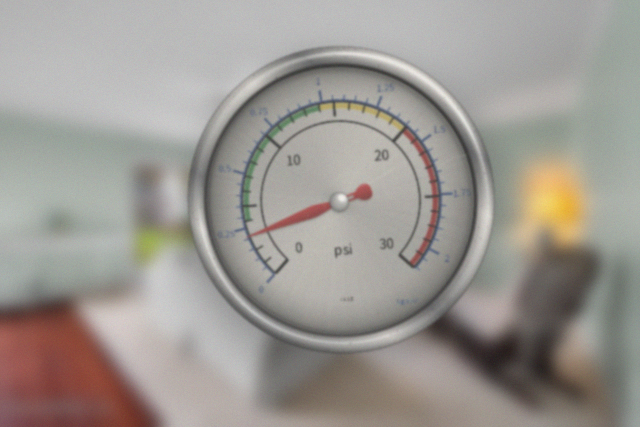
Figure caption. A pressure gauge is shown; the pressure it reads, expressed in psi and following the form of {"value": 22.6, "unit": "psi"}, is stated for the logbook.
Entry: {"value": 3, "unit": "psi"}
